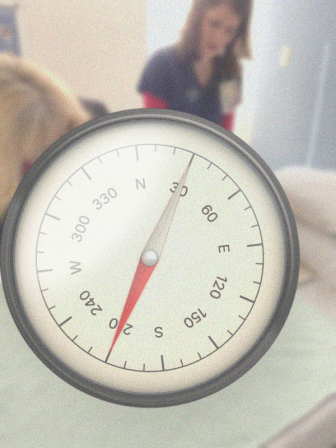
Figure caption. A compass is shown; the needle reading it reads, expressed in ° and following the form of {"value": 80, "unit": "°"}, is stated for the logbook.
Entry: {"value": 210, "unit": "°"}
